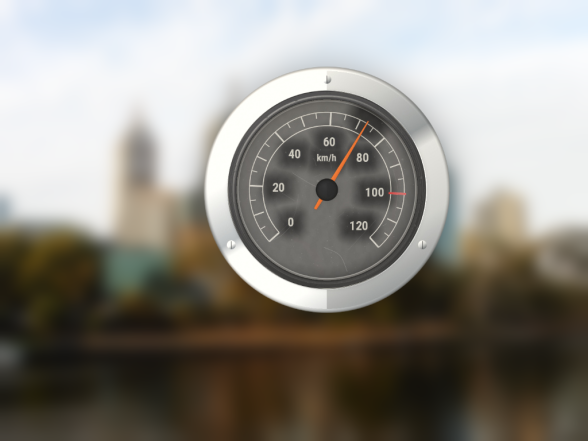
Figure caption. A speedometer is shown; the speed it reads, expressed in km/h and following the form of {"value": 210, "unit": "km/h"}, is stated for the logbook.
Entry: {"value": 72.5, "unit": "km/h"}
